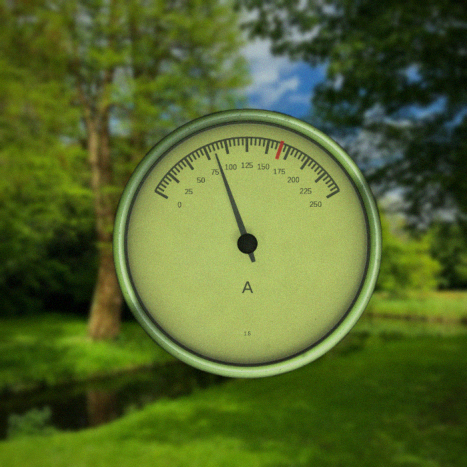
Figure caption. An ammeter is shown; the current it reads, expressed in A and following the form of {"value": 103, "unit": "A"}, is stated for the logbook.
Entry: {"value": 85, "unit": "A"}
